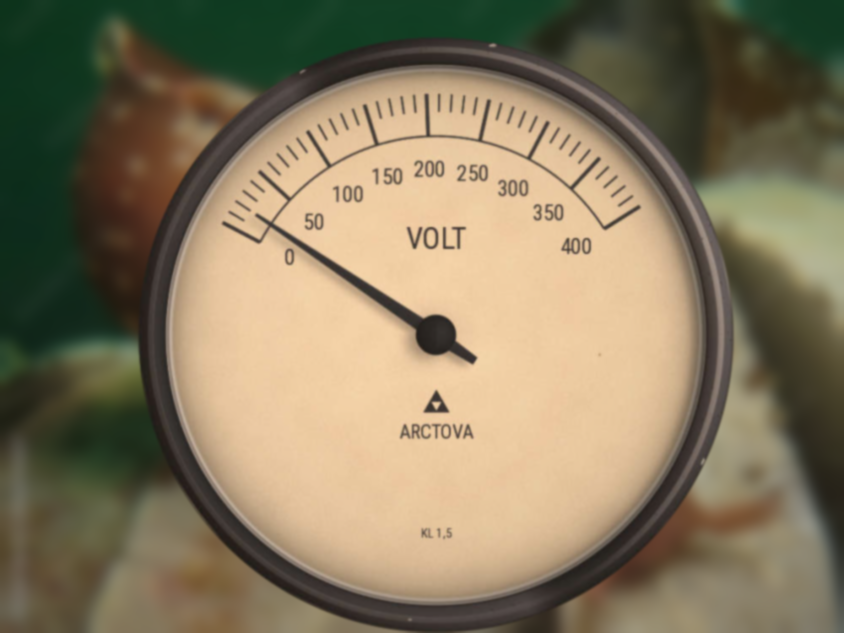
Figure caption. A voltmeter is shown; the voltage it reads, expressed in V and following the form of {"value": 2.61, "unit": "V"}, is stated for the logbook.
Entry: {"value": 20, "unit": "V"}
